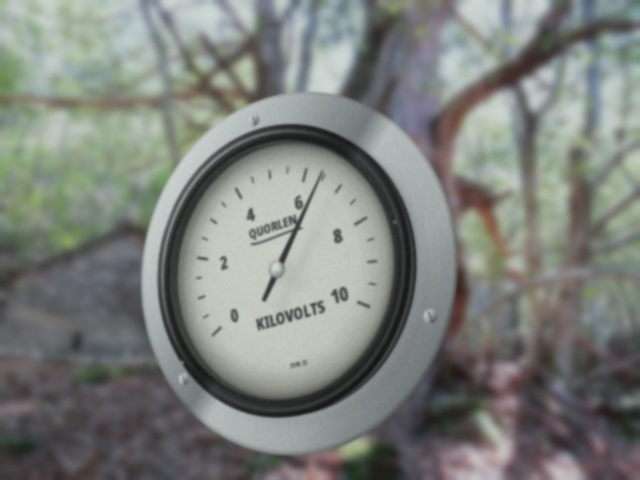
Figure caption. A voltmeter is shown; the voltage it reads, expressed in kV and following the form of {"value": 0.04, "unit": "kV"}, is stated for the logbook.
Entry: {"value": 6.5, "unit": "kV"}
